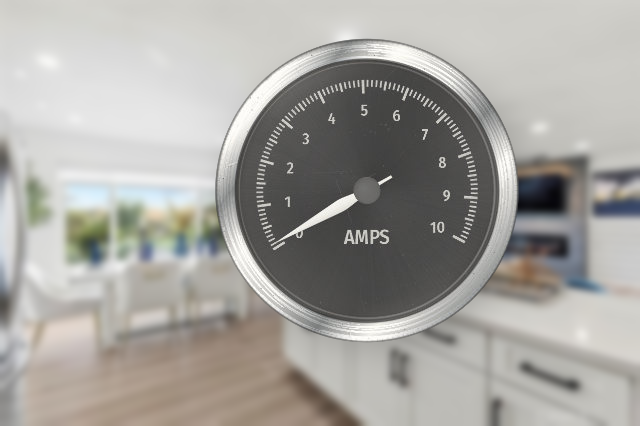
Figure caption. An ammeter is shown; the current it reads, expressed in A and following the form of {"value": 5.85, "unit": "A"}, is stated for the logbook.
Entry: {"value": 0.1, "unit": "A"}
